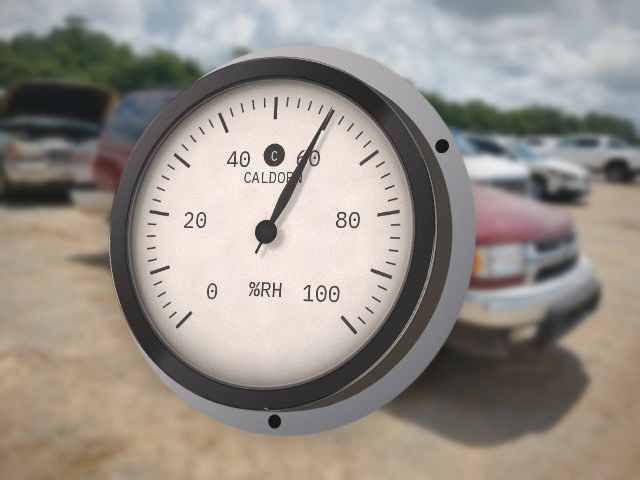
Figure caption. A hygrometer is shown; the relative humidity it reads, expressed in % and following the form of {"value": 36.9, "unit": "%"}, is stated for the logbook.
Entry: {"value": 60, "unit": "%"}
